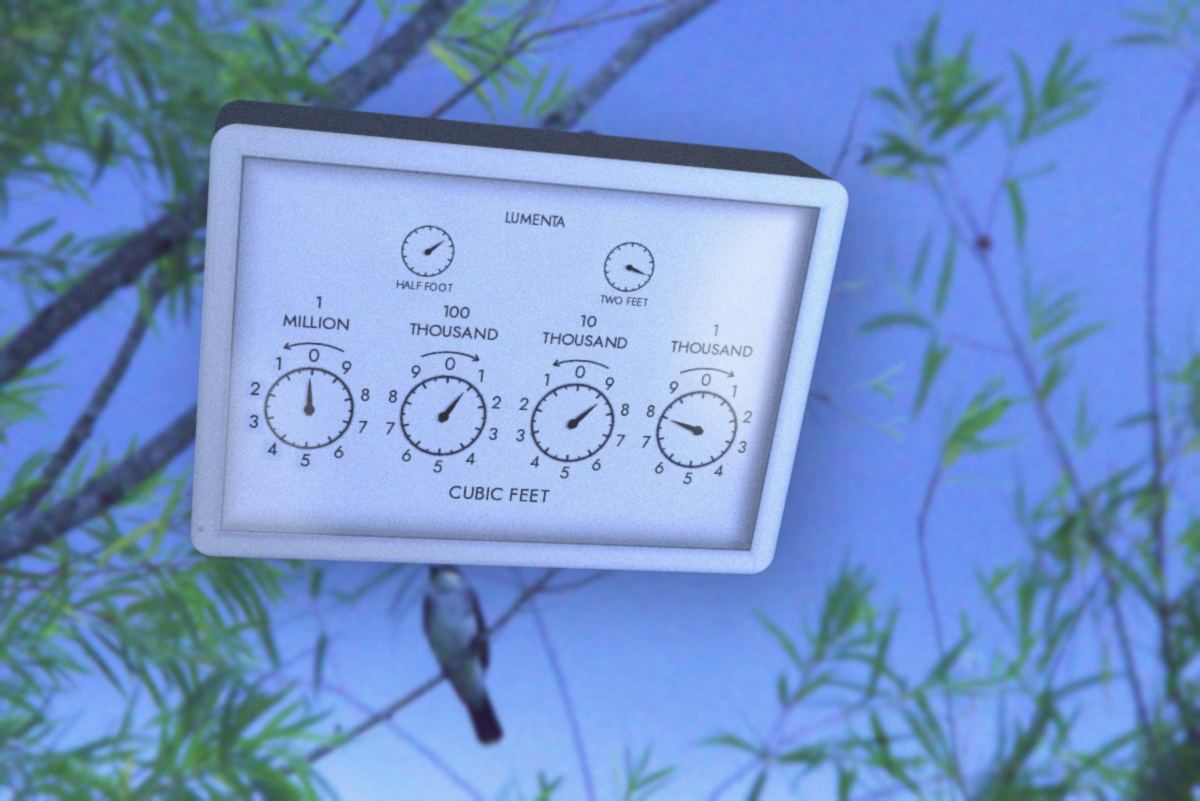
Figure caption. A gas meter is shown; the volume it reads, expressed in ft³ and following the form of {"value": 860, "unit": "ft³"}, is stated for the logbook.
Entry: {"value": 8800, "unit": "ft³"}
